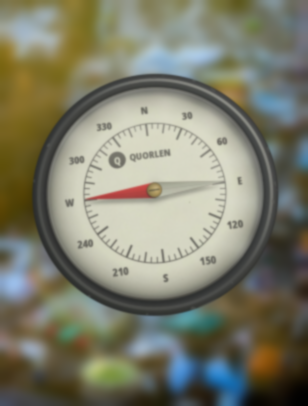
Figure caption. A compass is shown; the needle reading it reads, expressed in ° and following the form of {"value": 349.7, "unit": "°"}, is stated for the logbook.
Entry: {"value": 270, "unit": "°"}
